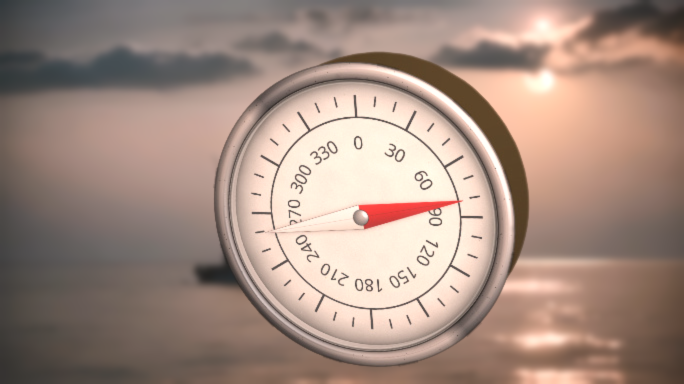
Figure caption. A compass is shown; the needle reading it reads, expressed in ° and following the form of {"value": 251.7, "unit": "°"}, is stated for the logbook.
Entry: {"value": 80, "unit": "°"}
